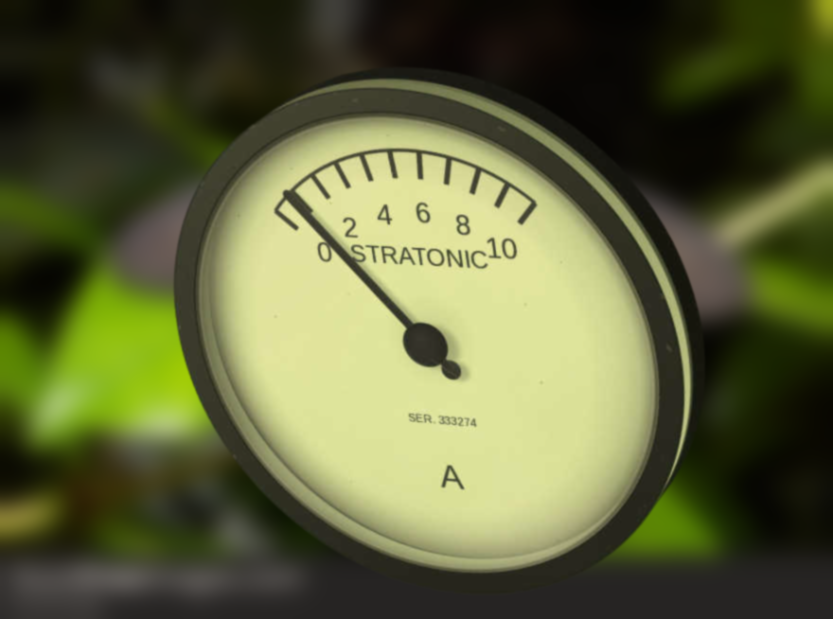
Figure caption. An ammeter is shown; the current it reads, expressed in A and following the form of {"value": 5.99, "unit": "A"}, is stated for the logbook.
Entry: {"value": 1, "unit": "A"}
